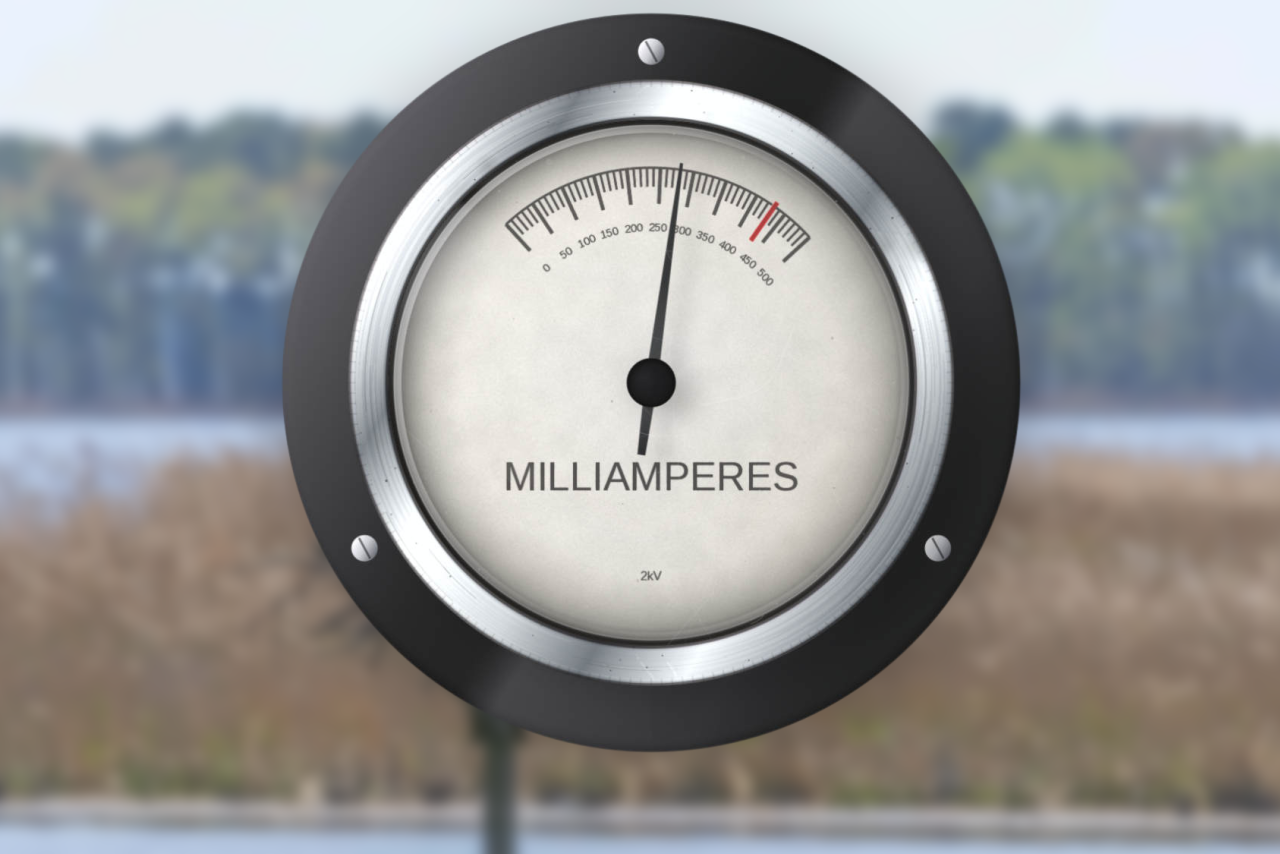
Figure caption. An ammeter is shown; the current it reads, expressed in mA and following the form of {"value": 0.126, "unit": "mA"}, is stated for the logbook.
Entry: {"value": 280, "unit": "mA"}
